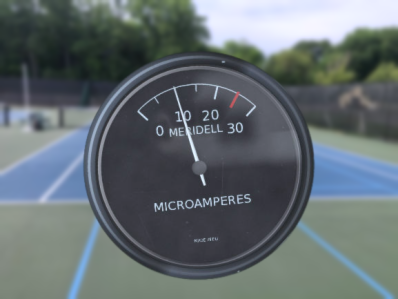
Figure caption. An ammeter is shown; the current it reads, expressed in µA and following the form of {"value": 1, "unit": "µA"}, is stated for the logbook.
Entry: {"value": 10, "unit": "µA"}
